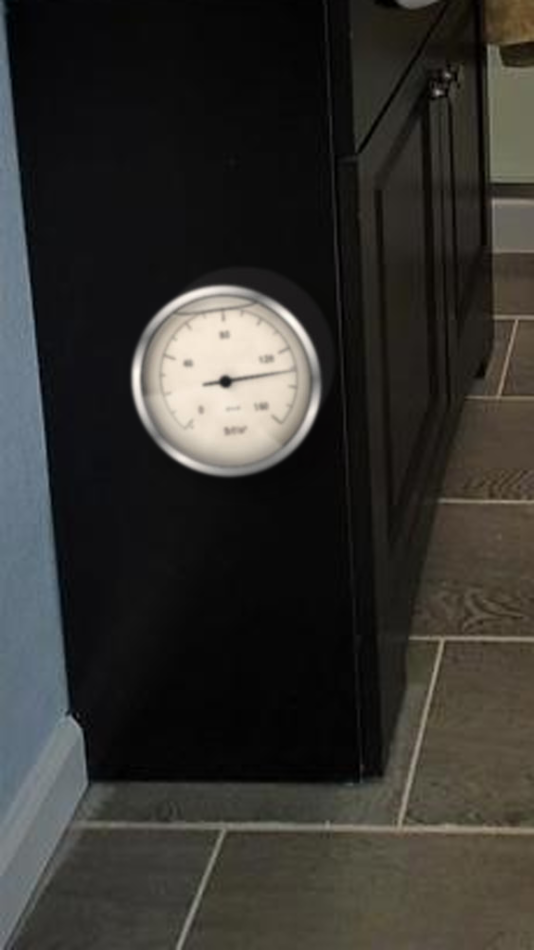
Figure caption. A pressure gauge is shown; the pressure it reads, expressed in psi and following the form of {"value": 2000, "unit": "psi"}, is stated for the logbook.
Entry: {"value": 130, "unit": "psi"}
